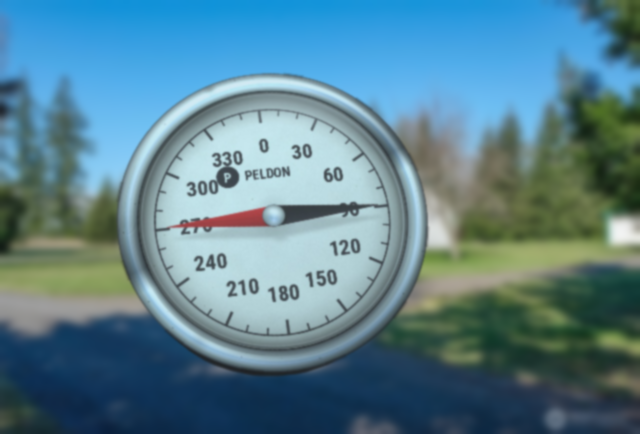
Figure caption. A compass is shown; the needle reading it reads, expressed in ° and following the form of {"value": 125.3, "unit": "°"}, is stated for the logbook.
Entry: {"value": 270, "unit": "°"}
